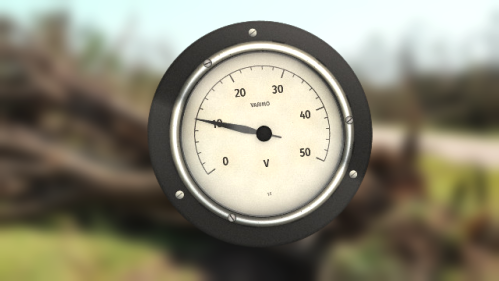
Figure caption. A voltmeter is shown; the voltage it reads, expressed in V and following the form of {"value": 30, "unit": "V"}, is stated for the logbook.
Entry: {"value": 10, "unit": "V"}
